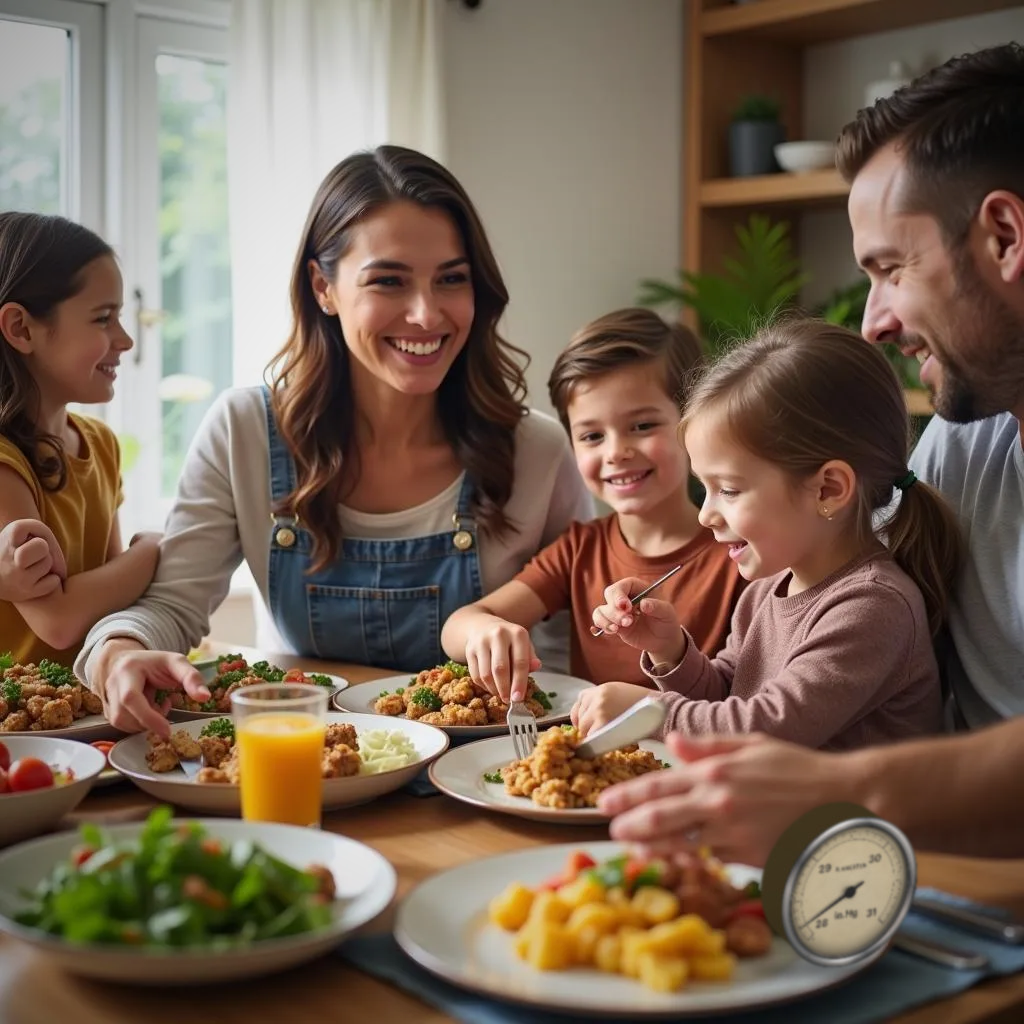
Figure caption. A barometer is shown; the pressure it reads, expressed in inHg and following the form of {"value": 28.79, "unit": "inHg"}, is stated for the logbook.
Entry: {"value": 28.2, "unit": "inHg"}
